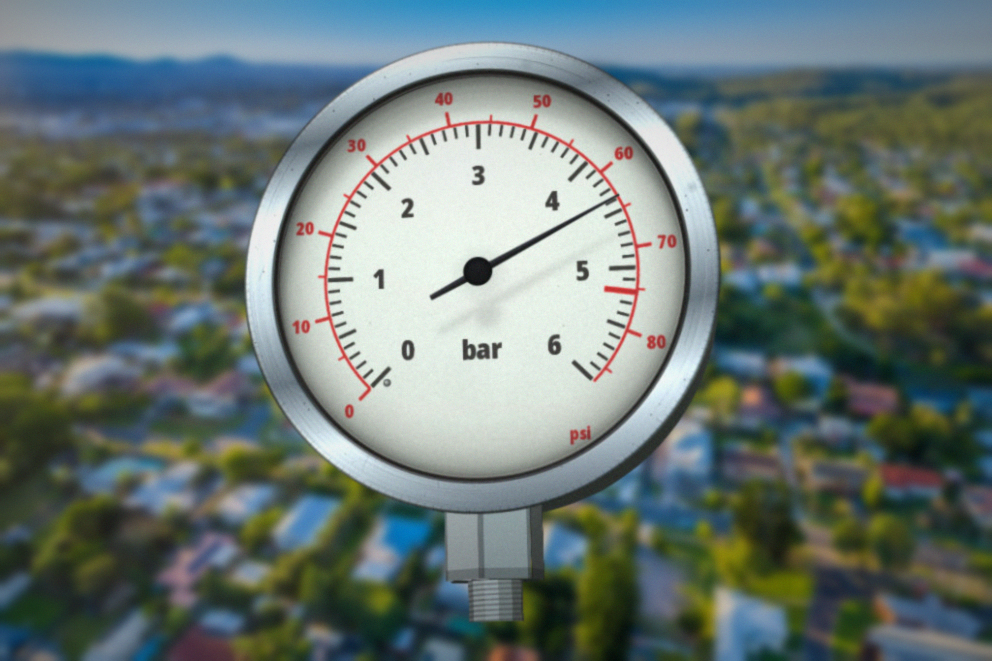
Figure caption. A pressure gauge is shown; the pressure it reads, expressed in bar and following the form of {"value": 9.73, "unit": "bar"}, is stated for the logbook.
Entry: {"value": 4.4, "unit": "bar"}
